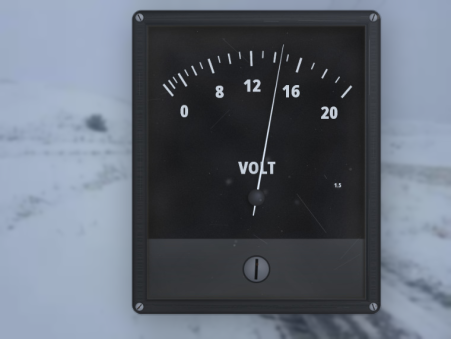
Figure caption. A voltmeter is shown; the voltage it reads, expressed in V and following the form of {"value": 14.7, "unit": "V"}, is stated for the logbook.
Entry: {"value": 14.5, "unit": "V"}
